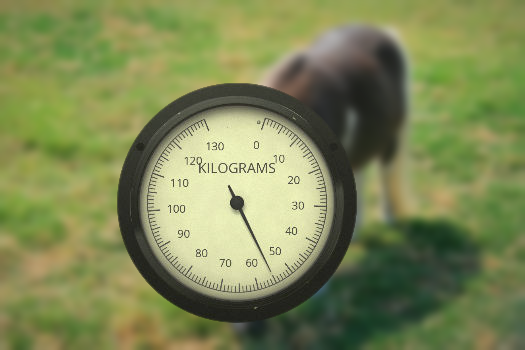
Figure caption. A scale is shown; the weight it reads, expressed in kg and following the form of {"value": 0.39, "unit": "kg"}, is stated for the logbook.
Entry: {"value": 55, "unit": "kg"}
